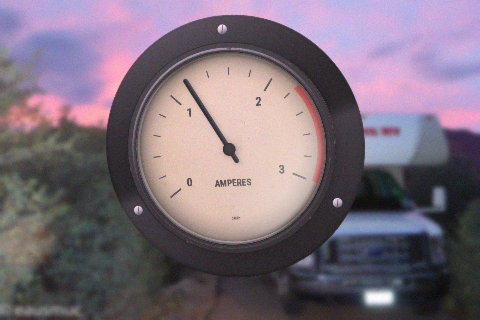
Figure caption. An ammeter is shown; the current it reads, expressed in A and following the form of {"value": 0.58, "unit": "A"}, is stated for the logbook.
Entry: {"value": 1.2, "unit": "A"}
